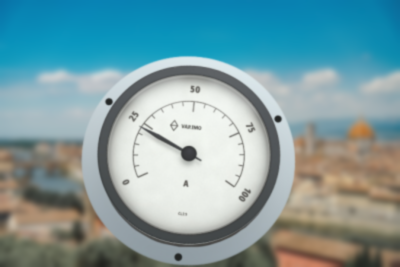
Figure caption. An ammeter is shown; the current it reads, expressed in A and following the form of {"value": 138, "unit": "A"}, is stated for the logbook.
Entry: {"value": 22.5, "unit": "A"}
